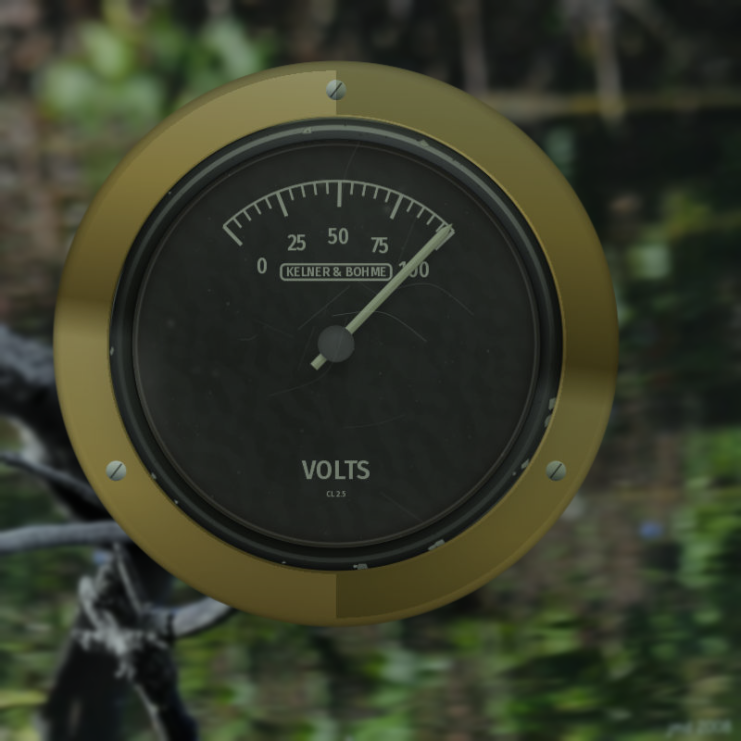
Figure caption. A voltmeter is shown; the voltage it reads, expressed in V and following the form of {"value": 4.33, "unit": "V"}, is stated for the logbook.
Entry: {"value": 97.5, "unit": "V"}
